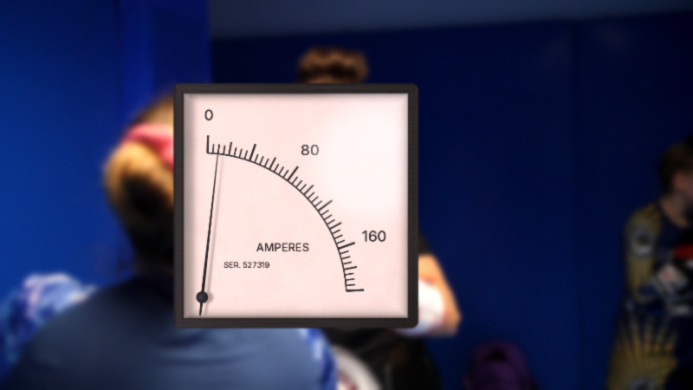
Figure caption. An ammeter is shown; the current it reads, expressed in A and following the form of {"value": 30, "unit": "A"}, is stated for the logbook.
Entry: {"value": 10, "unit": "A"}
